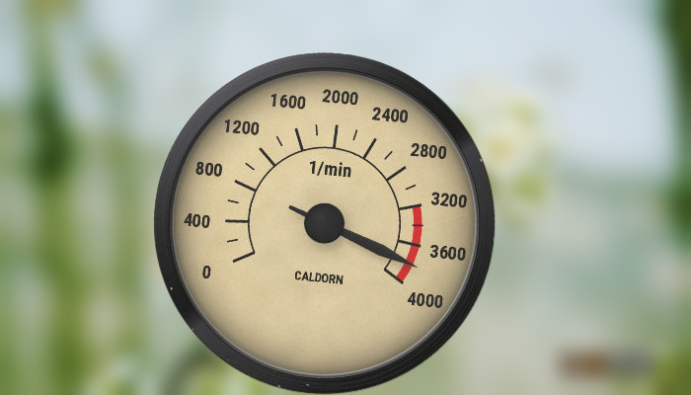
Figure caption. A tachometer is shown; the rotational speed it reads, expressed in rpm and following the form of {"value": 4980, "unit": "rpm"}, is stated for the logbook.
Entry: {"value": 3800, "unit": "rpm"}
